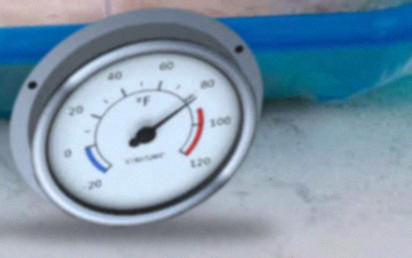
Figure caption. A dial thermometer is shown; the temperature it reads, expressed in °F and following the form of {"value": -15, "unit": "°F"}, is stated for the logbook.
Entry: {"value": 80, "unit": "°F"}
